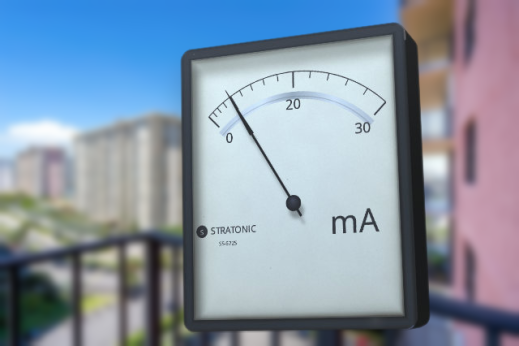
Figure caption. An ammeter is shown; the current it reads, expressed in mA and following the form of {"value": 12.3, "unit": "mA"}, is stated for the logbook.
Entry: {"value": 10, "unit": "mA"}
